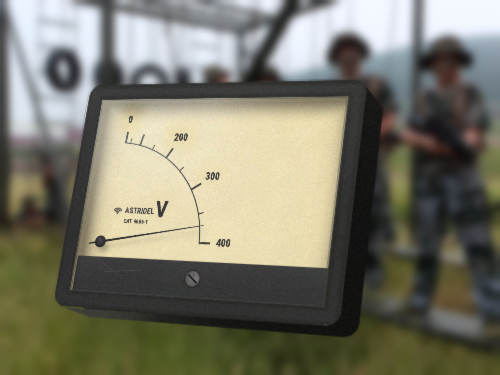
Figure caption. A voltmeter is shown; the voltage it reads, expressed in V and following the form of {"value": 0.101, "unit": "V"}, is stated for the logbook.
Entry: {"value": 375, "unit": "V"}
